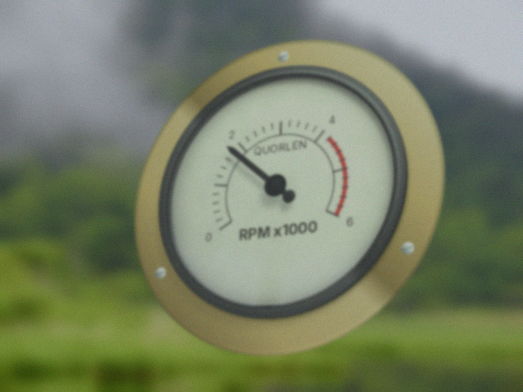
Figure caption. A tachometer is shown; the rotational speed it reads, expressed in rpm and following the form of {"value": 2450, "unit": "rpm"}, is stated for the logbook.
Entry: {"value": 1800, "unit": "rpm"}
